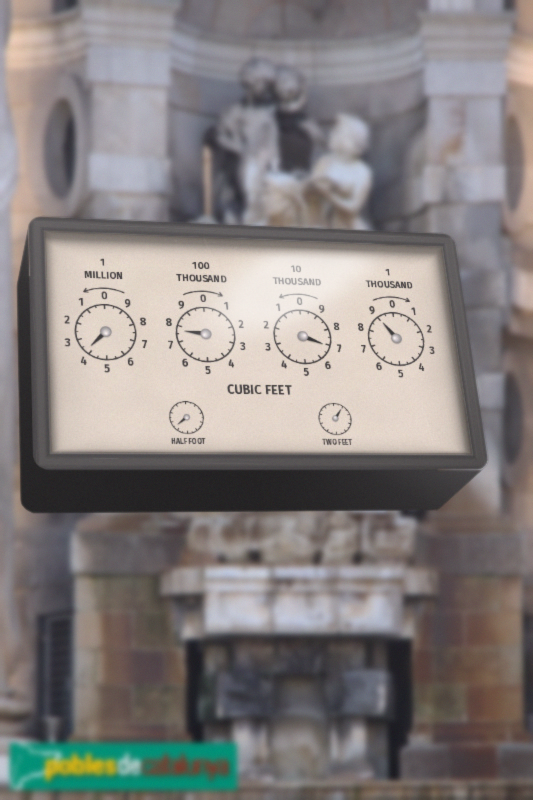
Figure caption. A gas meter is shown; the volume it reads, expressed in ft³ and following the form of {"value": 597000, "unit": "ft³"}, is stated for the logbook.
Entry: {"value": 376900, "unit": "ft³"}
